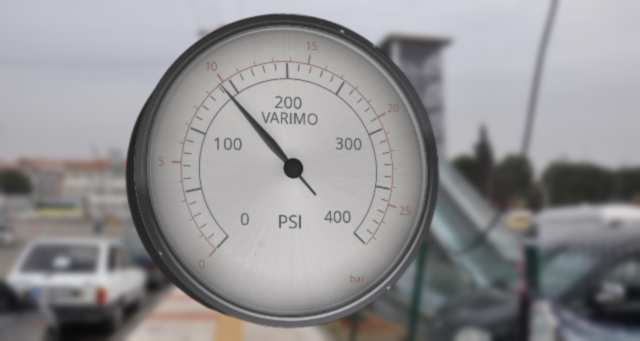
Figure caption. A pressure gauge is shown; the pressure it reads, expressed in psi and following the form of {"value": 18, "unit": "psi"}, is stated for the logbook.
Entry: {"value": 140, "unit": "psi"}
